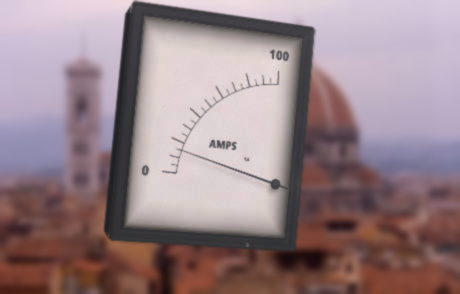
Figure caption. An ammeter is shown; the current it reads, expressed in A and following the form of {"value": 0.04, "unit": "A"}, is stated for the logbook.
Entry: {"value": 15, "unit": "A"}
